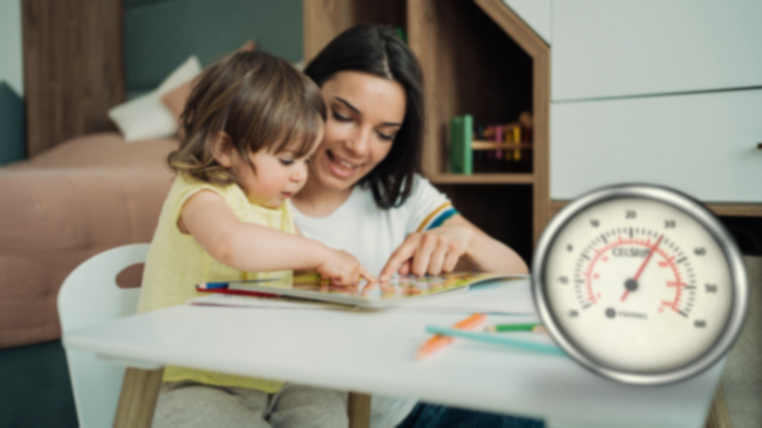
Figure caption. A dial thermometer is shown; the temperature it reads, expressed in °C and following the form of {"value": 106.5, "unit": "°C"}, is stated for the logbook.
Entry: {"value": 30, "unit": "°C"}
